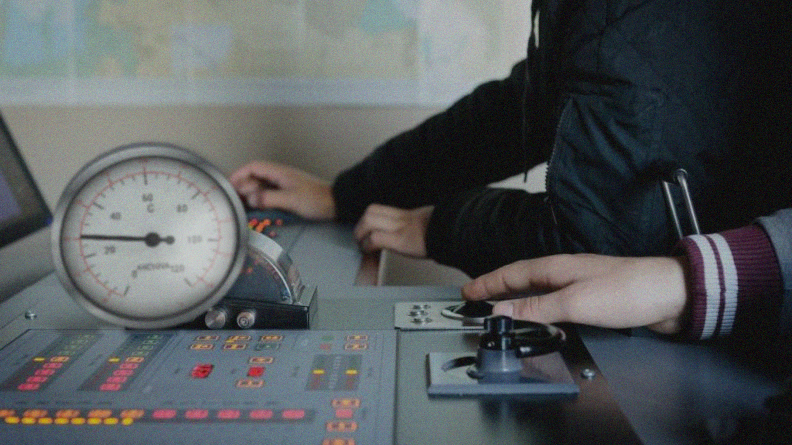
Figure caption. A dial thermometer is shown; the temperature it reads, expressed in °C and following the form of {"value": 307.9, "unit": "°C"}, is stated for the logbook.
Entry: {"value": 28, "unit": "°C"}
